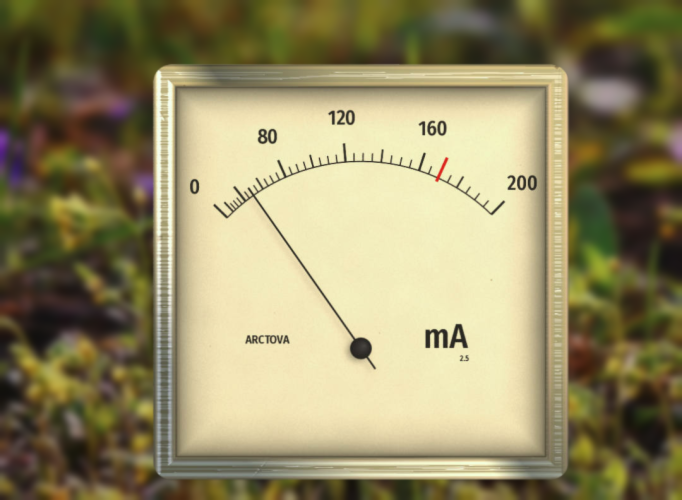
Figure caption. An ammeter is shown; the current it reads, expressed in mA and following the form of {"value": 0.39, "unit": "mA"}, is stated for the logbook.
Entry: {"value": 50, "unit": "mA"}
